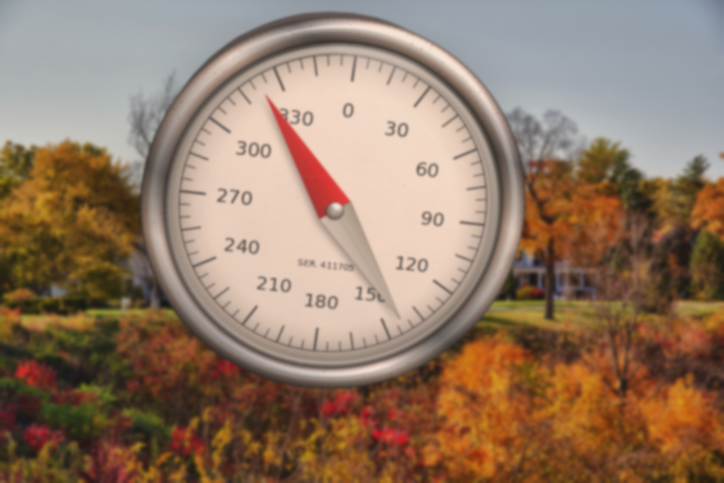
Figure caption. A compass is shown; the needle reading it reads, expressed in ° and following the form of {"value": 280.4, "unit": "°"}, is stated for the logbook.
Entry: {"value": 322.5, "unit": "°"}
